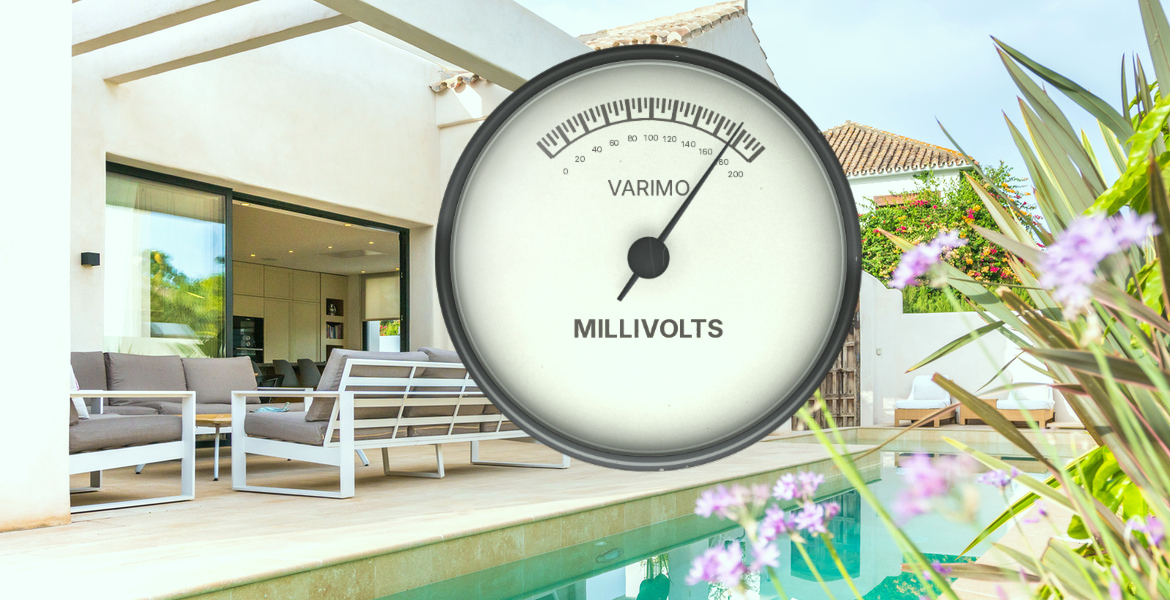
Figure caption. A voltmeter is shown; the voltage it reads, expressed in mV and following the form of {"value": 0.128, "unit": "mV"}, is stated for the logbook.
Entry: {"value": 175, "unit": "mV"}
